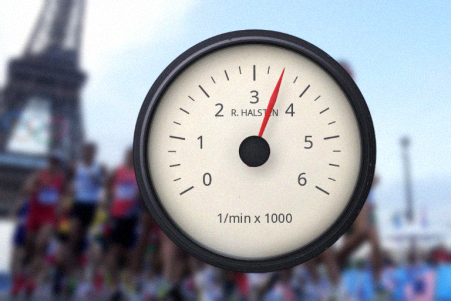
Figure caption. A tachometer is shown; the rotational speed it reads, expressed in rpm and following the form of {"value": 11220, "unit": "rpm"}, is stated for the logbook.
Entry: {"value": 3500, "unit": "rpm"}
